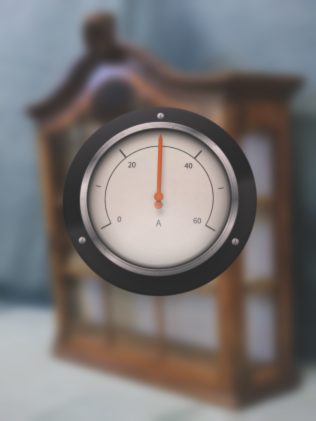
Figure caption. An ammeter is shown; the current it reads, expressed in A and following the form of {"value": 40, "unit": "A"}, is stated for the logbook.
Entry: {"value": 30, "unit": "A"}
